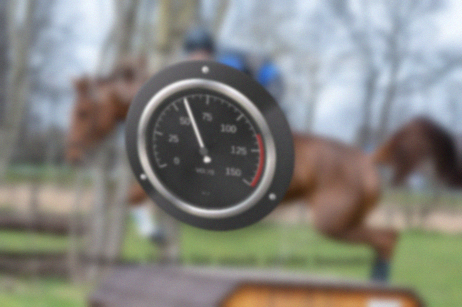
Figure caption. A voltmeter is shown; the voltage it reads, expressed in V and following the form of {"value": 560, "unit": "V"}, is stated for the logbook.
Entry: {"value": 60, "unit": "V"}
